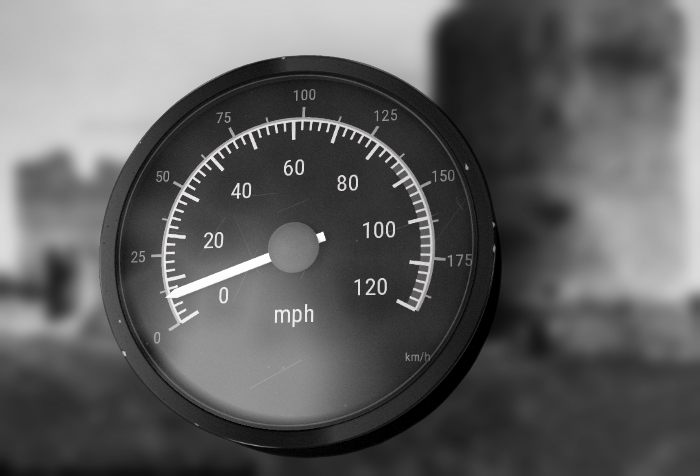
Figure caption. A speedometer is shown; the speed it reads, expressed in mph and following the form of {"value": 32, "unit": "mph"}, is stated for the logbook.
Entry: {"value": 6, "unit": "mph"}
